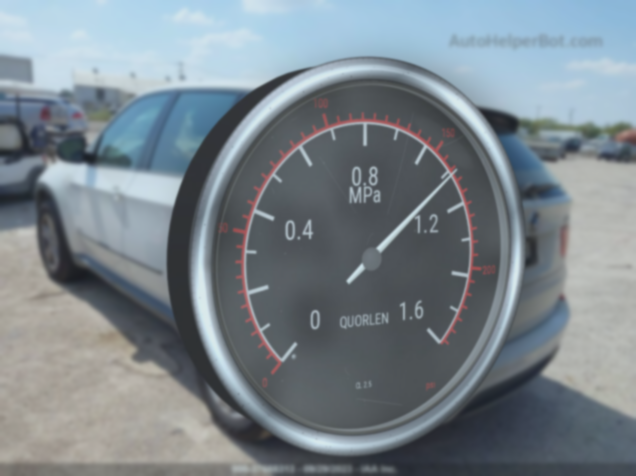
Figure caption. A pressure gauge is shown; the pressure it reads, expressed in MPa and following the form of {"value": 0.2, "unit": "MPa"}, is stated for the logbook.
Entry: {"value": 1.1, "unit": "MPa"}
